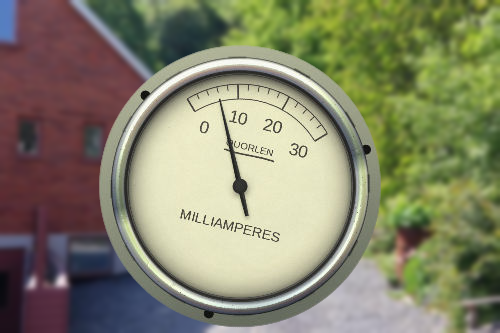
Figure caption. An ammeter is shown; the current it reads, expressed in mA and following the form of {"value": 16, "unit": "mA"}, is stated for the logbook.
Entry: {"value": 6, "unit": "mA"}
